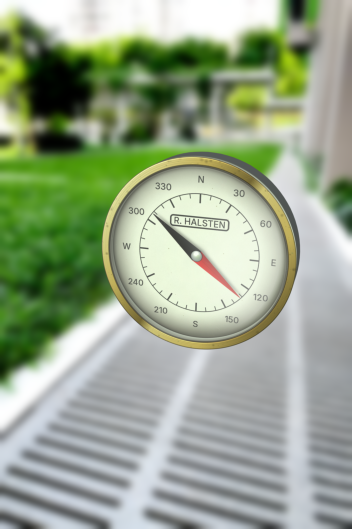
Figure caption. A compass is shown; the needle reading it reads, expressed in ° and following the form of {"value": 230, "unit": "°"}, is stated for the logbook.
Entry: {"value": 130, "unit": "°"}
